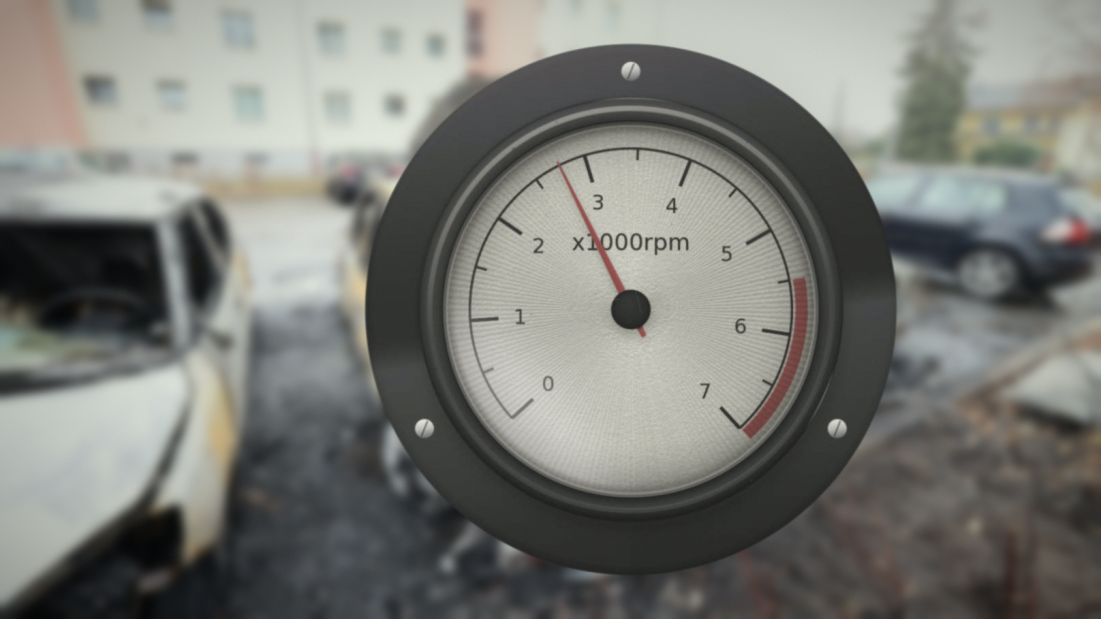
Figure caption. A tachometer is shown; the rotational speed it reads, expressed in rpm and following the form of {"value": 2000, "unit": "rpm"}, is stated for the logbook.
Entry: {"value": 2750, "unit": "rpm"}
